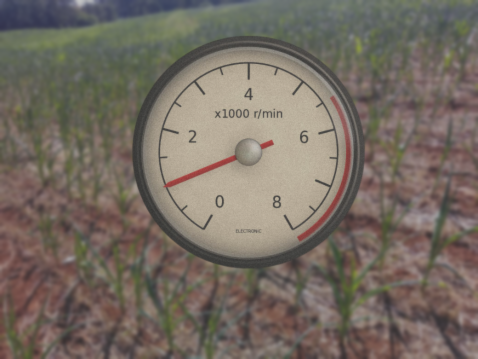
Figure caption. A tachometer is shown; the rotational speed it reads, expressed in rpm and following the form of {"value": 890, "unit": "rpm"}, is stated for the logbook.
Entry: {"value": 1000, "unit": "rpm"}
